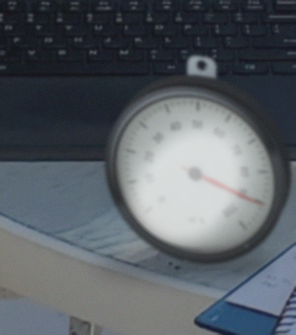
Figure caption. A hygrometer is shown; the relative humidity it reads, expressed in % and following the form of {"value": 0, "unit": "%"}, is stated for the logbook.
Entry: {"value": 90, "unit": "%"}
